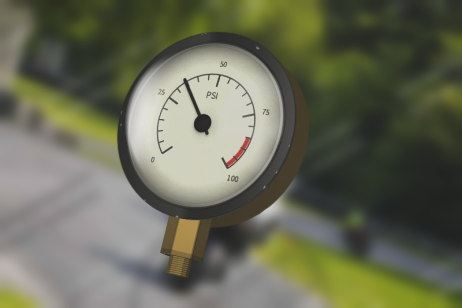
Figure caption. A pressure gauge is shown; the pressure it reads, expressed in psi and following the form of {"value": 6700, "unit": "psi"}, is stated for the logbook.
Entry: {"value": 35, "unit": "psi"}
